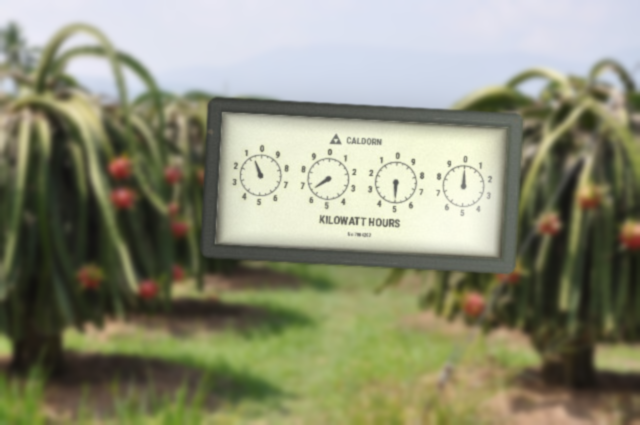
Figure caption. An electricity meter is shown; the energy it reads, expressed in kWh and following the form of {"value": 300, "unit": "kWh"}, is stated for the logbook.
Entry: {"value": 650, "unit": "kWh"}
